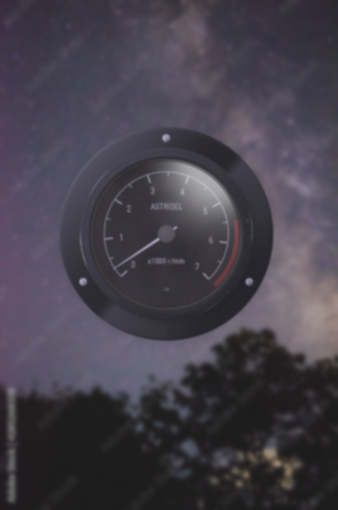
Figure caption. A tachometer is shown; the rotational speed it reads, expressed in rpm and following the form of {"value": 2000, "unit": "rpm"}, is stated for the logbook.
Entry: {"value": 250, "unit": "rpm"}
